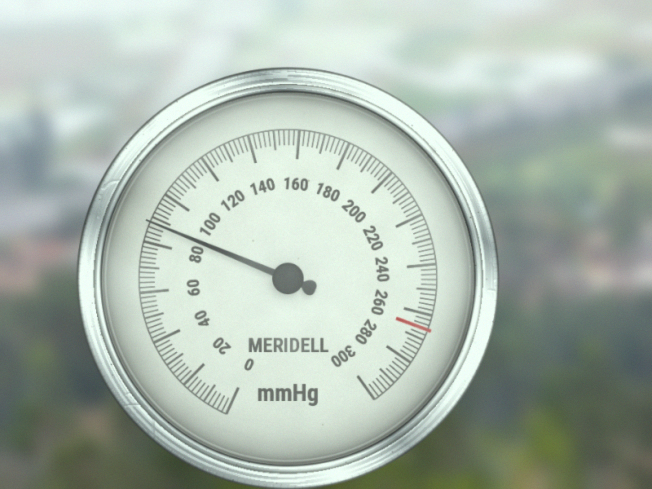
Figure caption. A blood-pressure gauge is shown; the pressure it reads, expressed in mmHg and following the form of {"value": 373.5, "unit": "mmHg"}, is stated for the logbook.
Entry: {"value": 88, "unit": "mmHg"}
